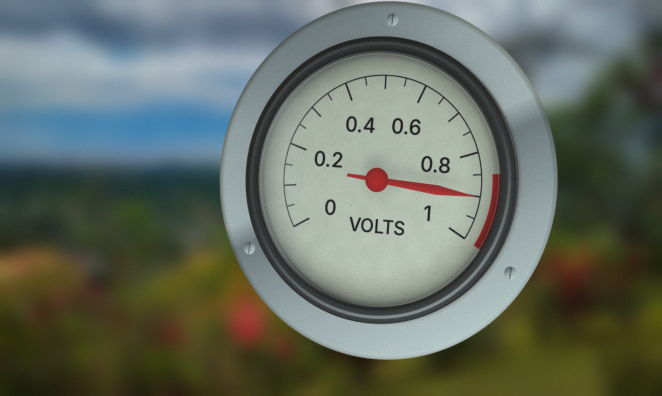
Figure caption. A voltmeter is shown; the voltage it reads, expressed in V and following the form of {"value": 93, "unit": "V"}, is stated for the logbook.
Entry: {"value": 0.9, "unit": "V"}
